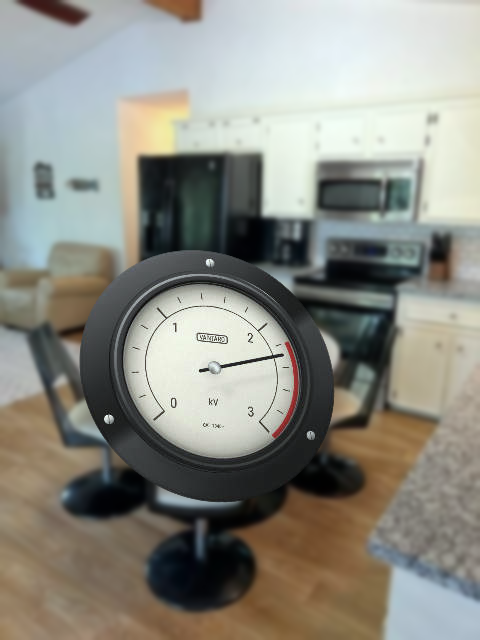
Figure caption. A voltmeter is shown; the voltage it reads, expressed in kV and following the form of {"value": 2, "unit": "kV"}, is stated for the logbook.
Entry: {"value": 2.3, "unit": "kV"}
